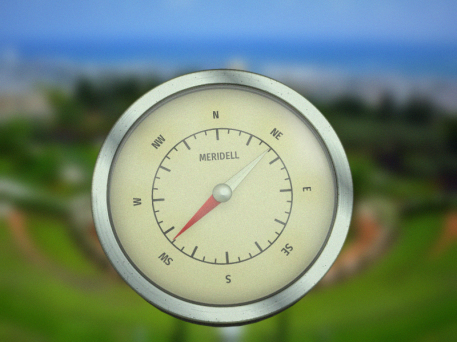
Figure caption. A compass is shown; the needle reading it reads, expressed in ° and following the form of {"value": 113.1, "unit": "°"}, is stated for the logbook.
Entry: {"value": 230, "unit": "°"}
